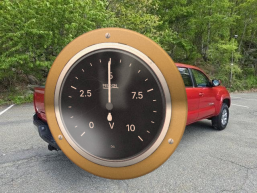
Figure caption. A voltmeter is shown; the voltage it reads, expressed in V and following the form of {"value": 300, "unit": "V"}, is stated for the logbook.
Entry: {"value": 5, "unit": "V"}
